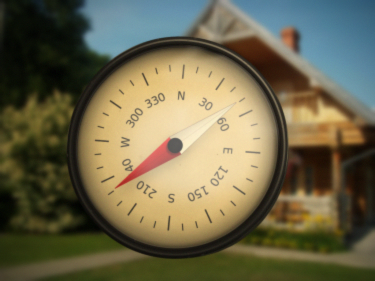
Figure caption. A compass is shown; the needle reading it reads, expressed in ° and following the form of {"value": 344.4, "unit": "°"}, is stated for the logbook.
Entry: {"value": 230, "unit": "°"}
